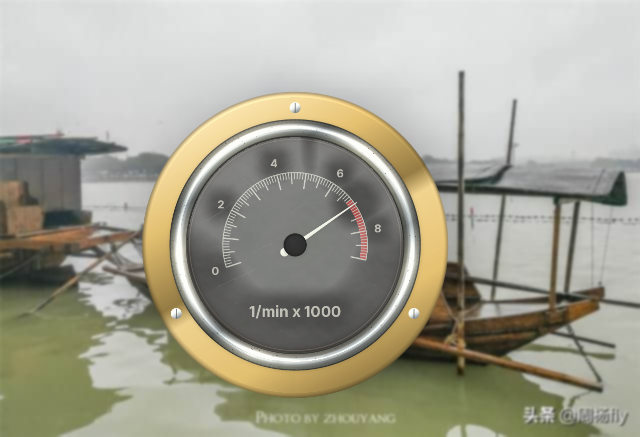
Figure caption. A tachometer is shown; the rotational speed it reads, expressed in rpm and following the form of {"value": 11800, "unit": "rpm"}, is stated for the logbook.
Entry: {"value": 7000, "unit": "rpm"}
